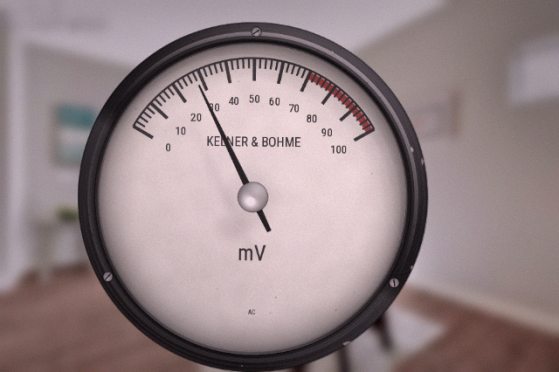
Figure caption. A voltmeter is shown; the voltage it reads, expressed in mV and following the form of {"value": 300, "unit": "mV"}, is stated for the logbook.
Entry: {"value": 28, "unit": "mV"}
